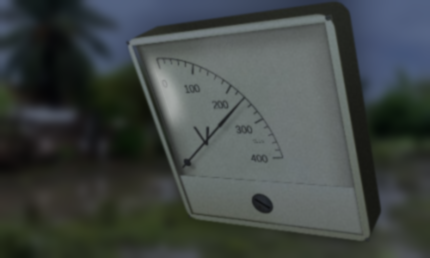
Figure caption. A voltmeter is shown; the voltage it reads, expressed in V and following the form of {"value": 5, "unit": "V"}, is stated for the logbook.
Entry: {"value": 240, "unit": "V"}
